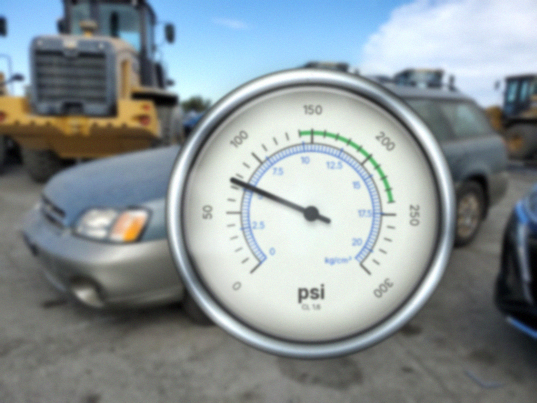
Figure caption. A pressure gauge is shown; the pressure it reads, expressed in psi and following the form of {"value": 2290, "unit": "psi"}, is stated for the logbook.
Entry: {"value": 75, "unit": "psi"}
